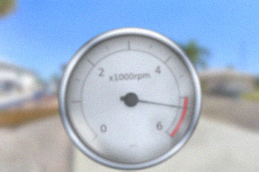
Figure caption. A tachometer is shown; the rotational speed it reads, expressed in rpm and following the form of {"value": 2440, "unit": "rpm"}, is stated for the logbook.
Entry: {"value": 5250, "unit": "rpm"}
